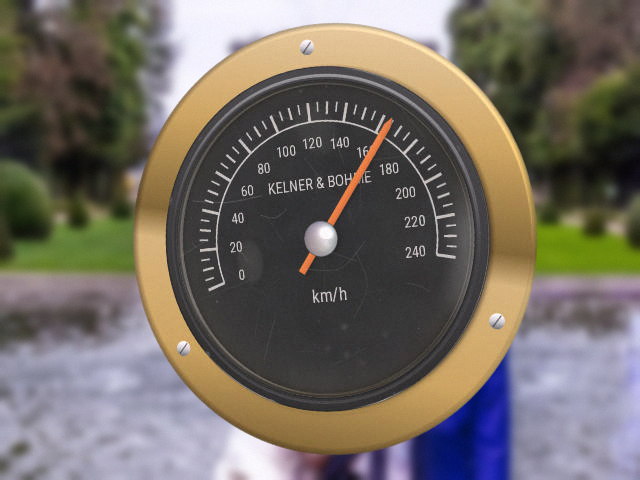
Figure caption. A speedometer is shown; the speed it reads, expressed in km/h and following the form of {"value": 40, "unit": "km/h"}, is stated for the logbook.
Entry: {"value": 165, "unit": "km/h"}
